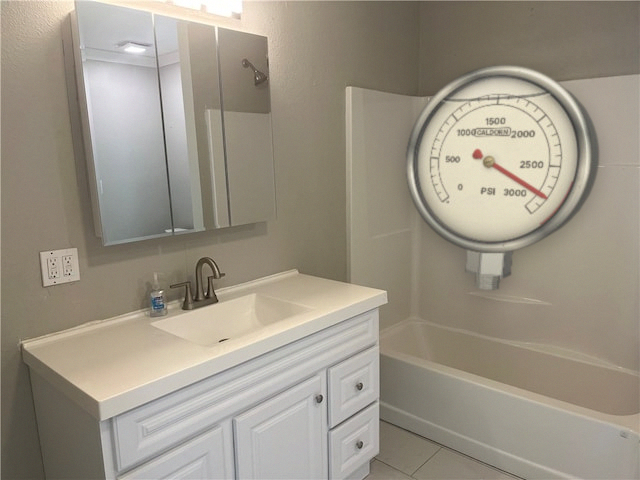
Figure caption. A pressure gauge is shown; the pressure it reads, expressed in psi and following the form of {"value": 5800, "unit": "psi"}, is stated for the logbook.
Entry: {"value": 2800, "unit": "psi"}
